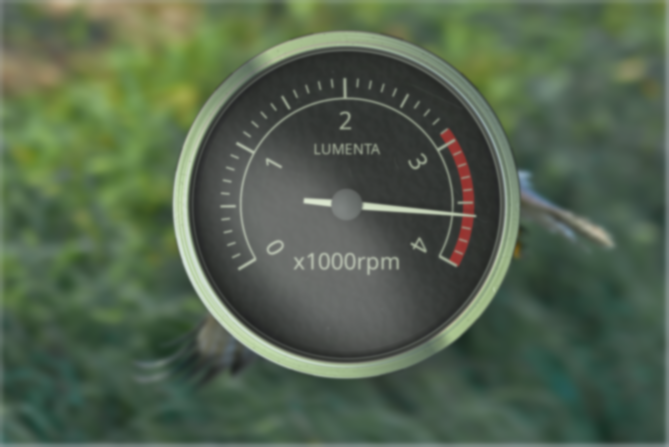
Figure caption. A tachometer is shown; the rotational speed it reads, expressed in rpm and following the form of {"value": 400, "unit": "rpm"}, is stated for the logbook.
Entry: {"value": 3600, "unit": "rpm"}
